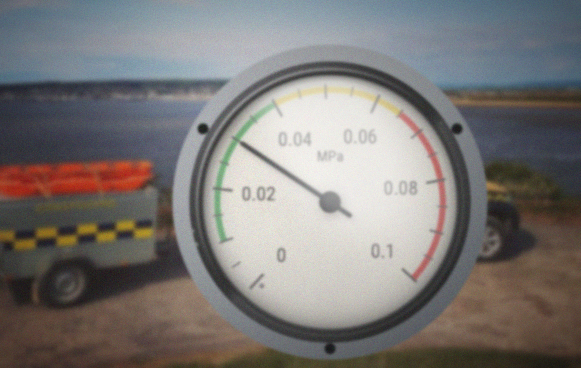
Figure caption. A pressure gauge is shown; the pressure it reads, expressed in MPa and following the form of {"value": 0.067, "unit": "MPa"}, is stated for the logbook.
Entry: {"value": 0.03, "unit": "MPa"}
